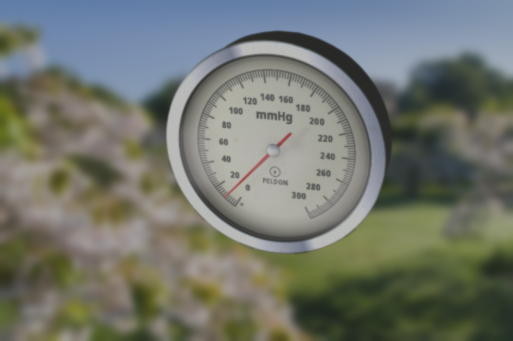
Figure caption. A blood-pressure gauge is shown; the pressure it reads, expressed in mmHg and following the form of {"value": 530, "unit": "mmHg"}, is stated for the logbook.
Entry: {"value": 10, "unit": "mmHg"}
